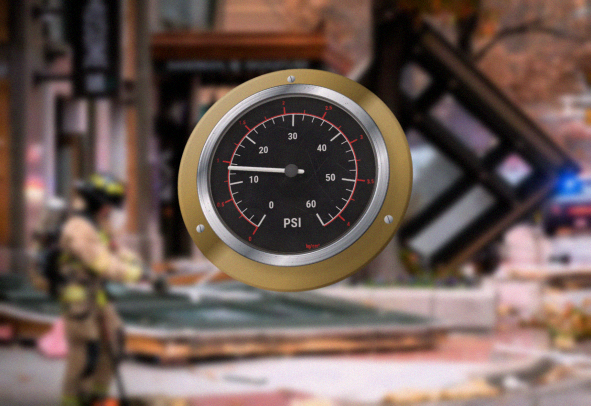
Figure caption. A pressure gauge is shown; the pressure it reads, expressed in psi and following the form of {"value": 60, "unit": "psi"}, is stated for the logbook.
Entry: {"value": 13, "unit": "psi"}
